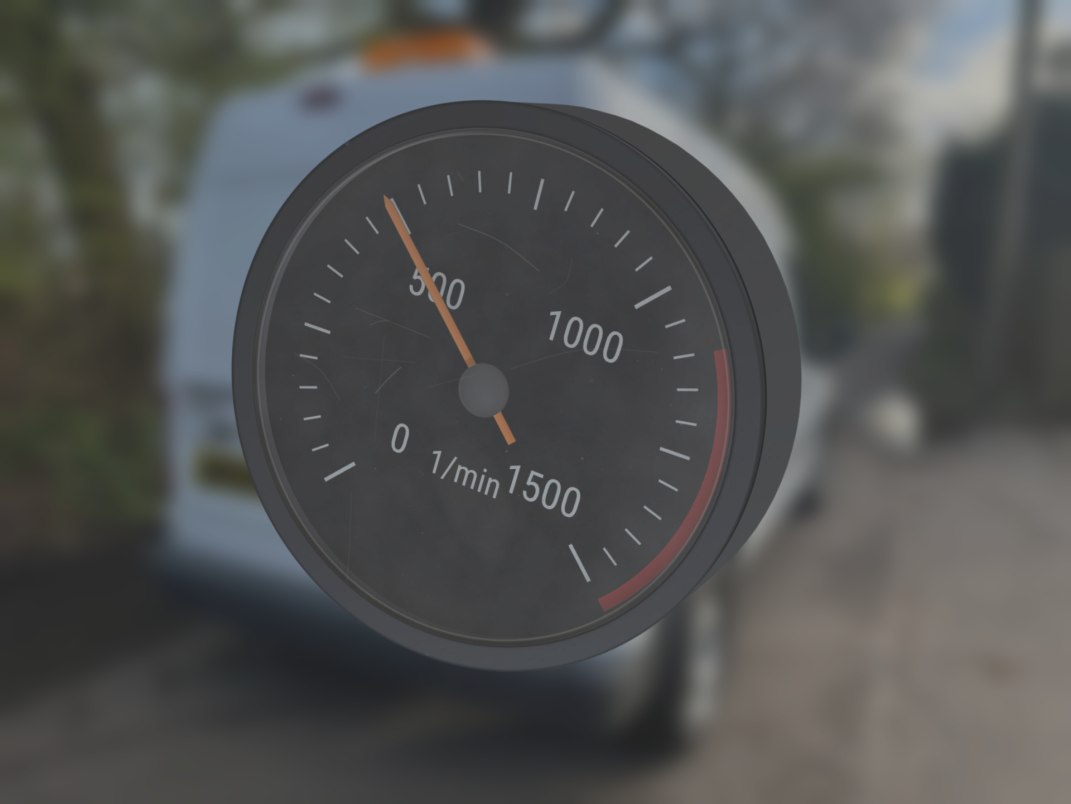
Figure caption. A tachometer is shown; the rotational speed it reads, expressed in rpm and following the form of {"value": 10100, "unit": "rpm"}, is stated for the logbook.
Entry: {"value": 500, "unit": "rpm"}
